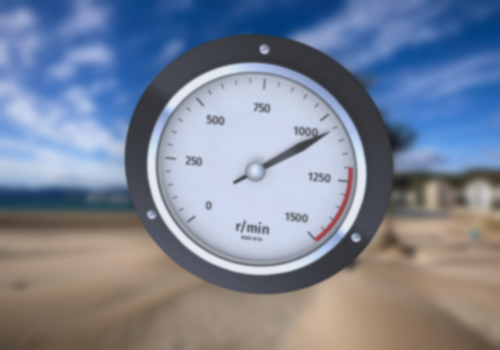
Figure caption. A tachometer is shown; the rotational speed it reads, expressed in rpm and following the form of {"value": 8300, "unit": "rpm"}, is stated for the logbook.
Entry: {"value": 1050, "unit": "rpm"}
